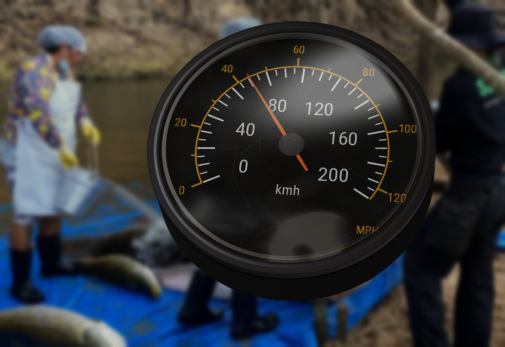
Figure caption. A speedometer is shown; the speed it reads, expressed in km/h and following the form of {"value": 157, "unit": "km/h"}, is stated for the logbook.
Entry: {"value": 70, "unit": "km/h"}
